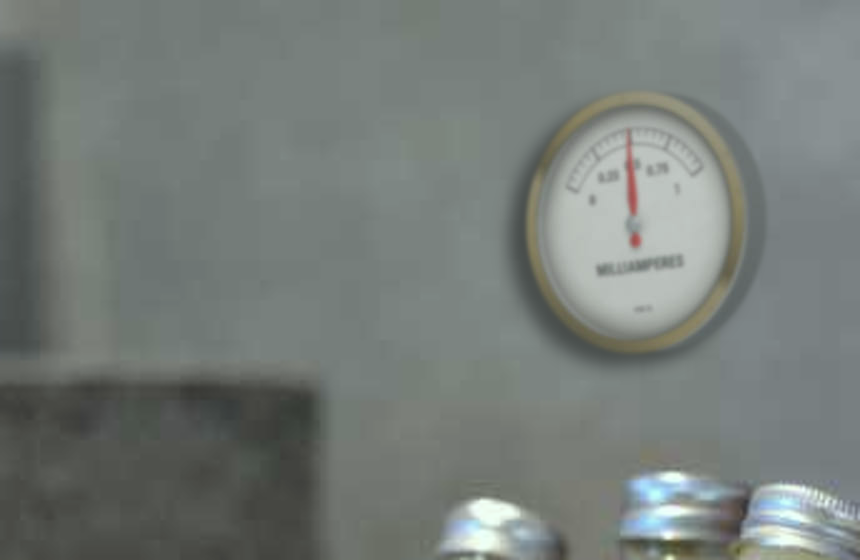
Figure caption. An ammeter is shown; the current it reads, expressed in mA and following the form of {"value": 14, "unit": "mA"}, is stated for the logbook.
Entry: {"value": 0.5, "unit": "mA"}
